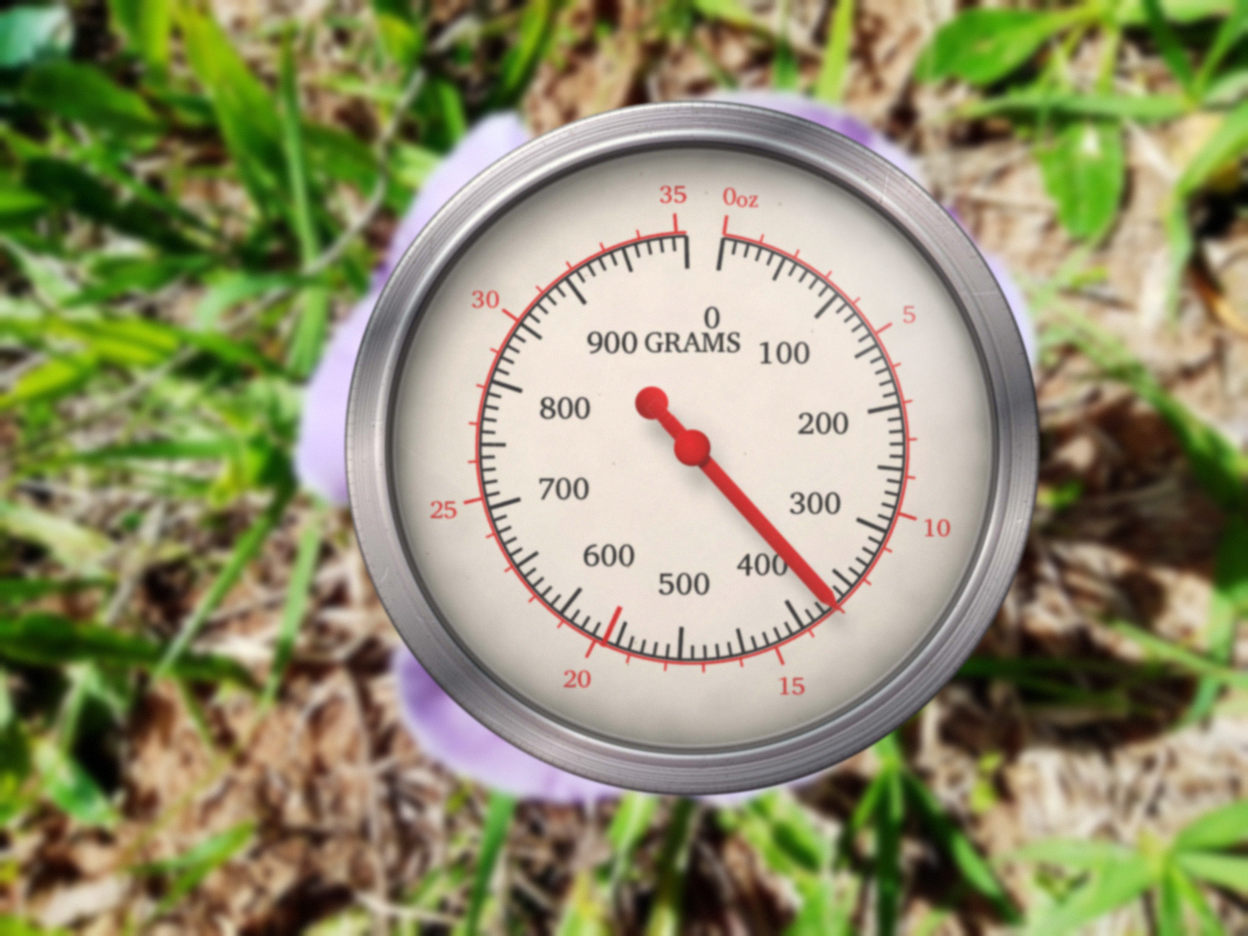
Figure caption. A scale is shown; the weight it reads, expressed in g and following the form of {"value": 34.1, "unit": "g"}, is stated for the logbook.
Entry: {"value": 370, "unit": "g"}
